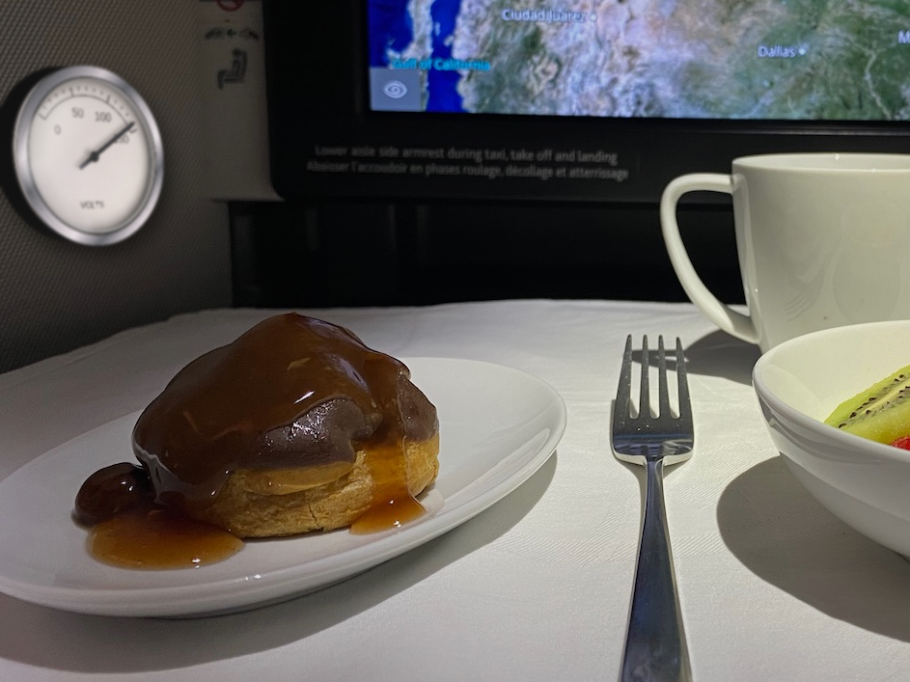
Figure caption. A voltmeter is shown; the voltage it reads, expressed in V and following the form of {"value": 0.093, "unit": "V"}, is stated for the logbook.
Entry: {"value": 140, "unit": "V"}
